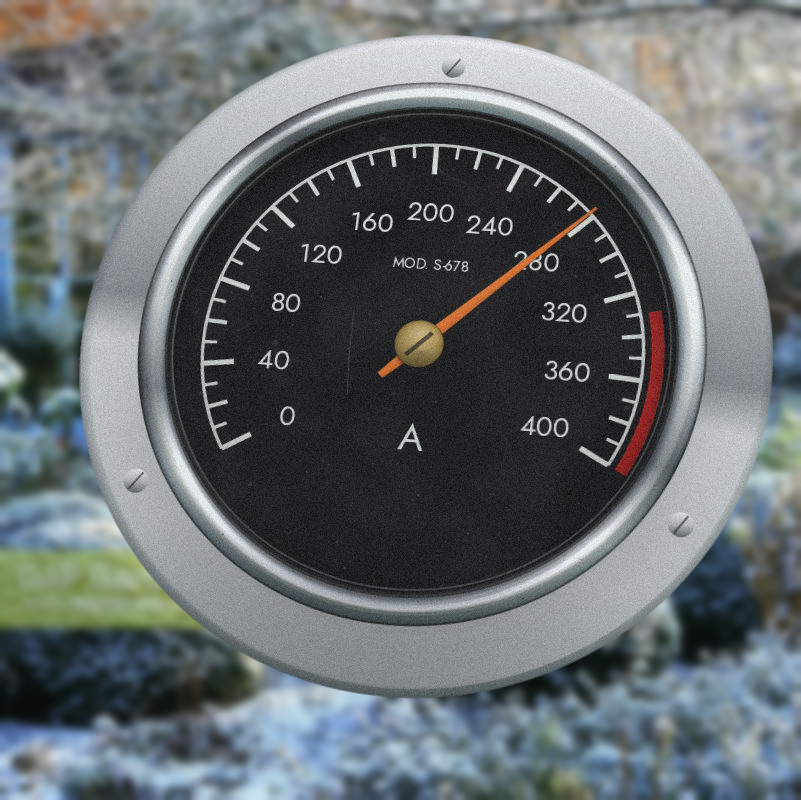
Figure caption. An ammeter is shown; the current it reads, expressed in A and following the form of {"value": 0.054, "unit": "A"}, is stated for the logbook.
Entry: {"value": 280, "unit": "A"}
